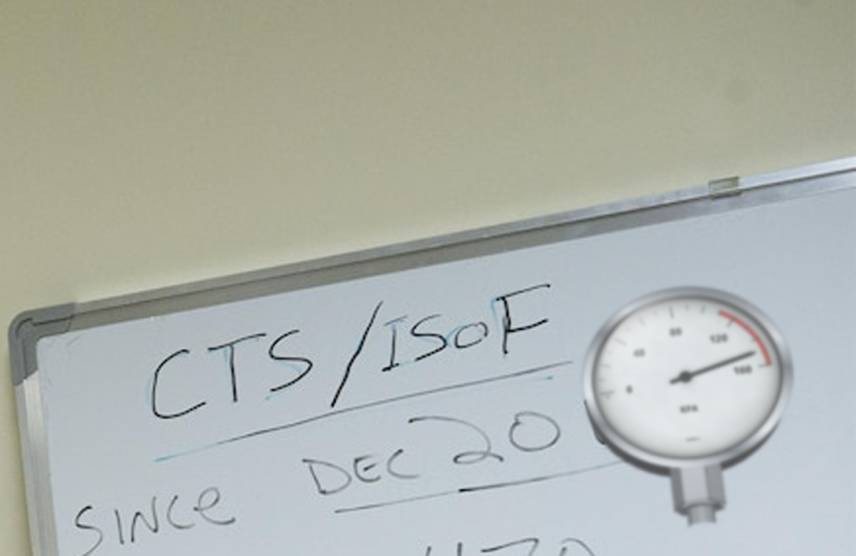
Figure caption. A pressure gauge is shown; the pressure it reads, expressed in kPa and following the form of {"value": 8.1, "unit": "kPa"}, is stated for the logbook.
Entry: {"value": 150, "unit": "kPa"}
